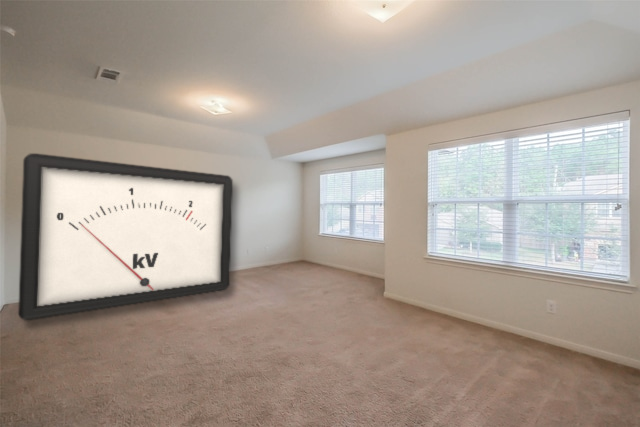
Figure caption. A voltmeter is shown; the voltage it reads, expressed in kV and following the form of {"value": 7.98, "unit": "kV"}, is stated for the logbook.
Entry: {"value": 0.1, "unit": "kV"}
